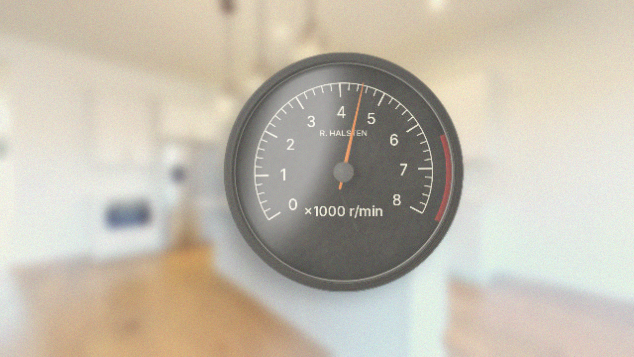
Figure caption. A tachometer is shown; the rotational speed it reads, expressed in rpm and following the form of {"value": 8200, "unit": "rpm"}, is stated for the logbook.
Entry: {"value": 4500, "unit": "rpm"}
